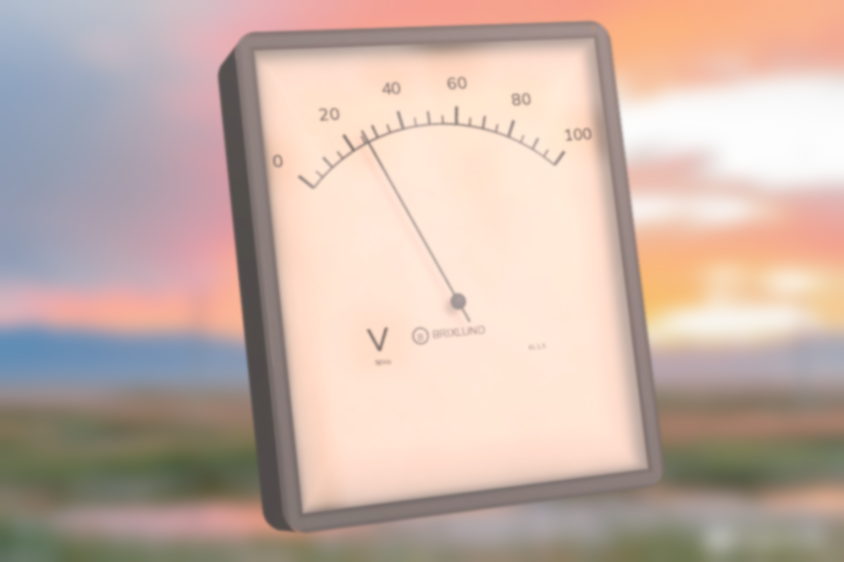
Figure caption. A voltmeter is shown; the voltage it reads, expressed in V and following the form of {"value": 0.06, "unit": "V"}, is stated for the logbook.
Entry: {"value": 25, "unit": "V"}
